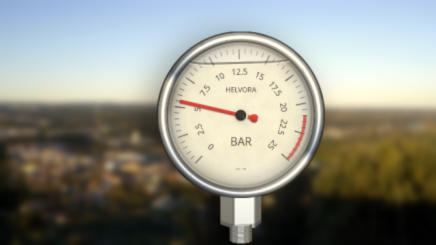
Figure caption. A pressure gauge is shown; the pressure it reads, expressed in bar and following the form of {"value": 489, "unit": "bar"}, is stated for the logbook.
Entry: {"value": 5.5, "unit": "bar"}
